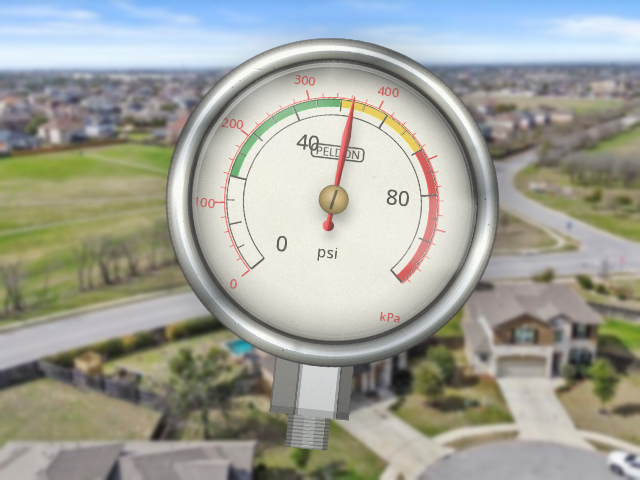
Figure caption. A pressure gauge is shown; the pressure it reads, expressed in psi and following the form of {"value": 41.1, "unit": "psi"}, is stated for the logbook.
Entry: {"value": 52.5, "unit": "psi"}
